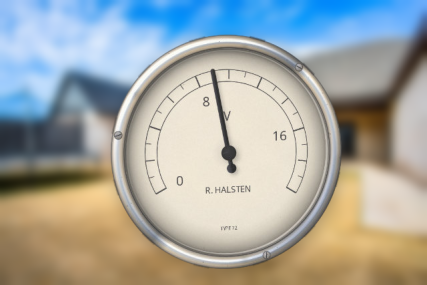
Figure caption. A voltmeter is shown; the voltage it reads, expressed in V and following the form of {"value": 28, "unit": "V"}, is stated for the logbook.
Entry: {"value": 9, "unit": "V"}
